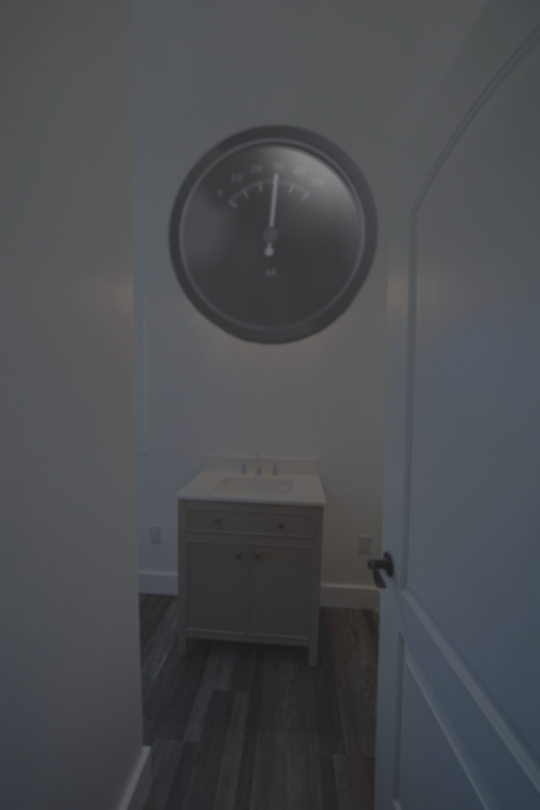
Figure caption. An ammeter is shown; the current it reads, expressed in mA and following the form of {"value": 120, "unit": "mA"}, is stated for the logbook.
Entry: {"value": 30, "unit": "mA"}
